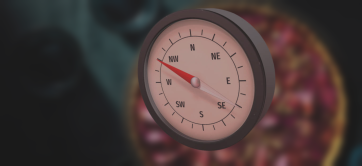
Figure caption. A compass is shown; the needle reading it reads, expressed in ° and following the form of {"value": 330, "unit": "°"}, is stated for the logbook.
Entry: {"value": 300, "unit": "°"}
